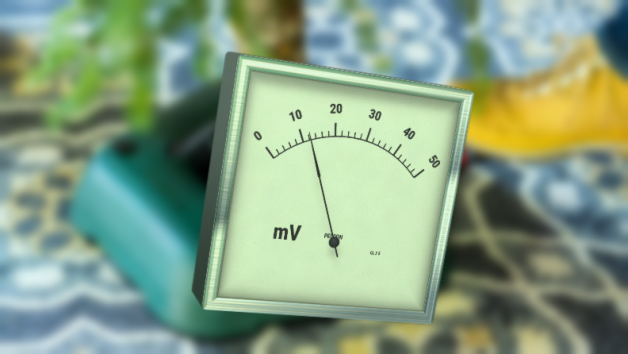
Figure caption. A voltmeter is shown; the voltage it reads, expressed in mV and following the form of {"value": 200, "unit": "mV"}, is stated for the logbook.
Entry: {"value": 12, "unit": "mV"}
